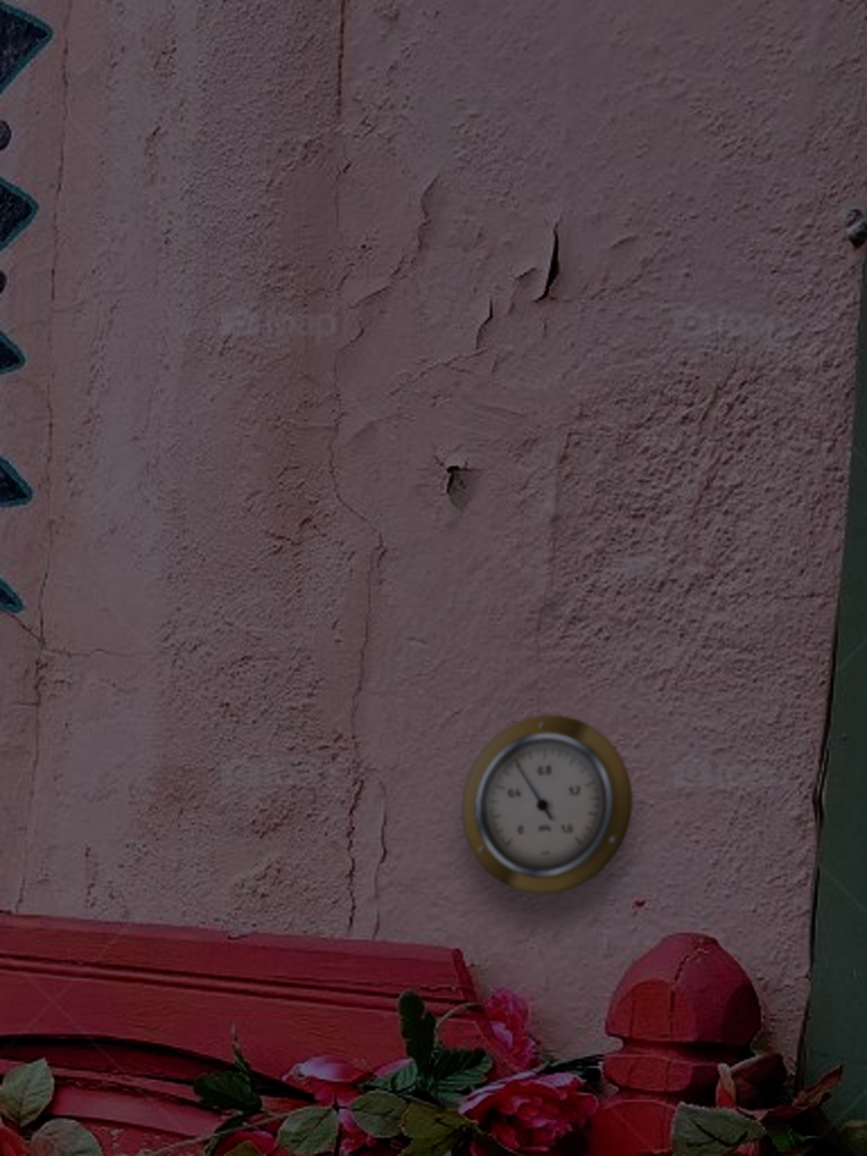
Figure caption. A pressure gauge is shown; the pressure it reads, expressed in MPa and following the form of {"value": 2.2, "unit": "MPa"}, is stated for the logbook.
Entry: {"value": 0.6, "unit": "MPa"}
